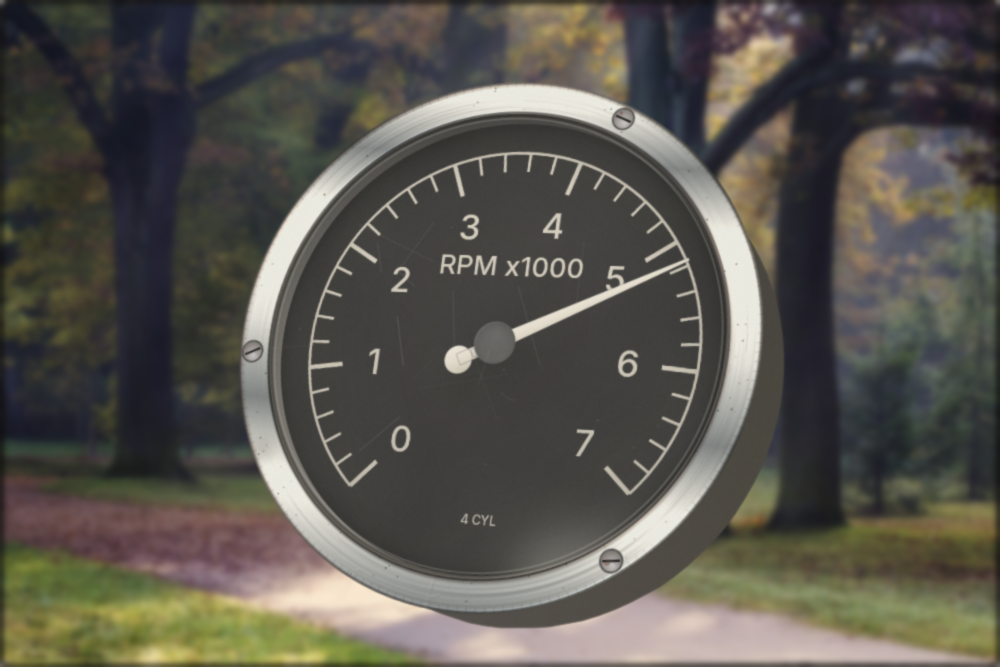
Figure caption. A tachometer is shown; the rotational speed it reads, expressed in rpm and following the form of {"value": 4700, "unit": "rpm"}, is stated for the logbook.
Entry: {"value": 5200, "unit": "rpm"}
